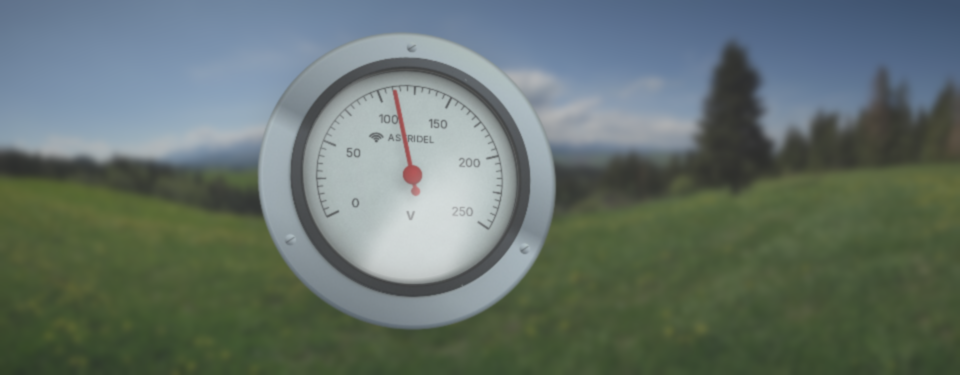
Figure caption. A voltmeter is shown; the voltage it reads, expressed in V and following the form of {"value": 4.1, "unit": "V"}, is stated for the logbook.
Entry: {"value": 110, "unit": "V"}
